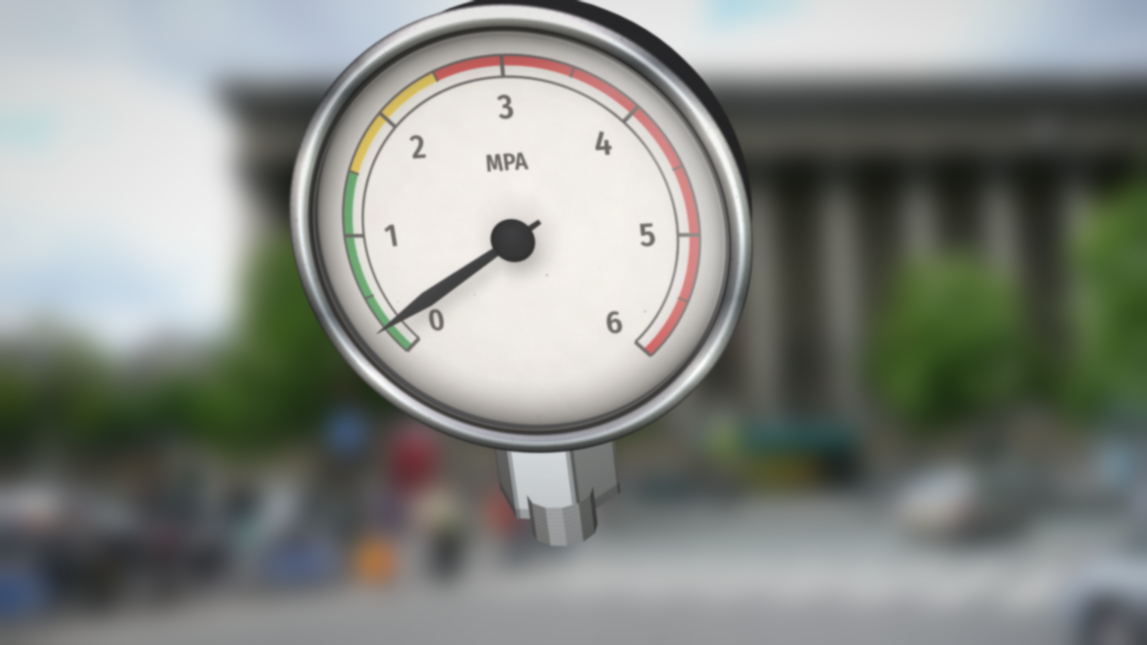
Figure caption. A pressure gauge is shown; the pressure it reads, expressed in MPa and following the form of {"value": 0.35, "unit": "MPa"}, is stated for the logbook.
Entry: {"value": 0.25, "unit": "MPa"}
